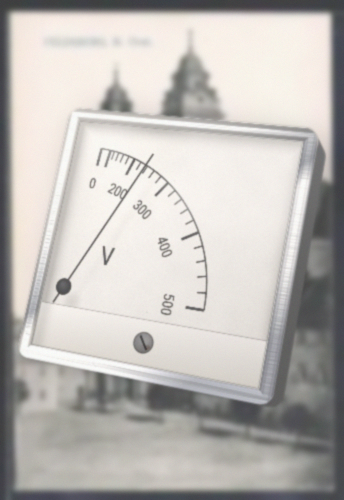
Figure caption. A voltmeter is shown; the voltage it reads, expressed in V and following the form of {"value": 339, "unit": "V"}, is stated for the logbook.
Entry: {"value": 240, "unit": "V"}
